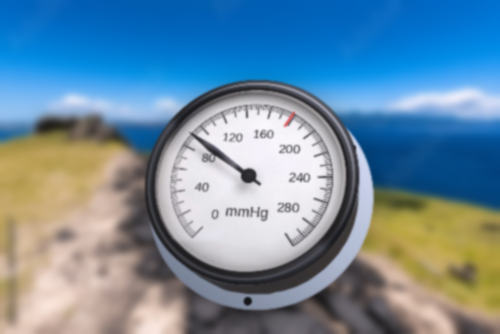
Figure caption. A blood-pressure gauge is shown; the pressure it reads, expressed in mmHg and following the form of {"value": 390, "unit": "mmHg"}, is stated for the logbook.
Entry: {"value": 90, "unit": "mmHg"}
